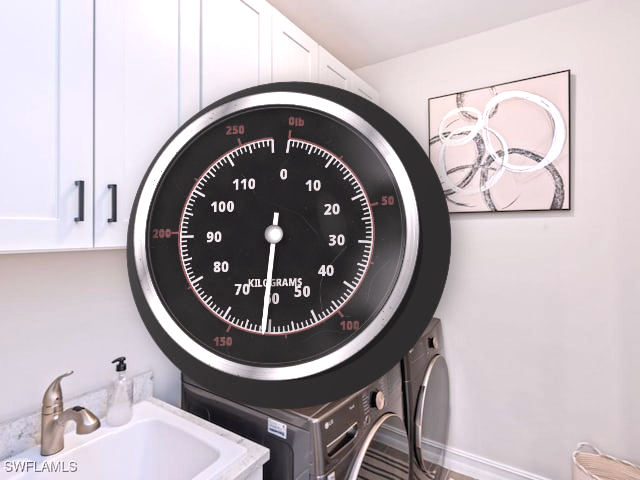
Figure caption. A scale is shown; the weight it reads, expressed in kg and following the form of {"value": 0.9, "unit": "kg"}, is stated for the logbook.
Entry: {"value": 61, "unit": "kg"}
